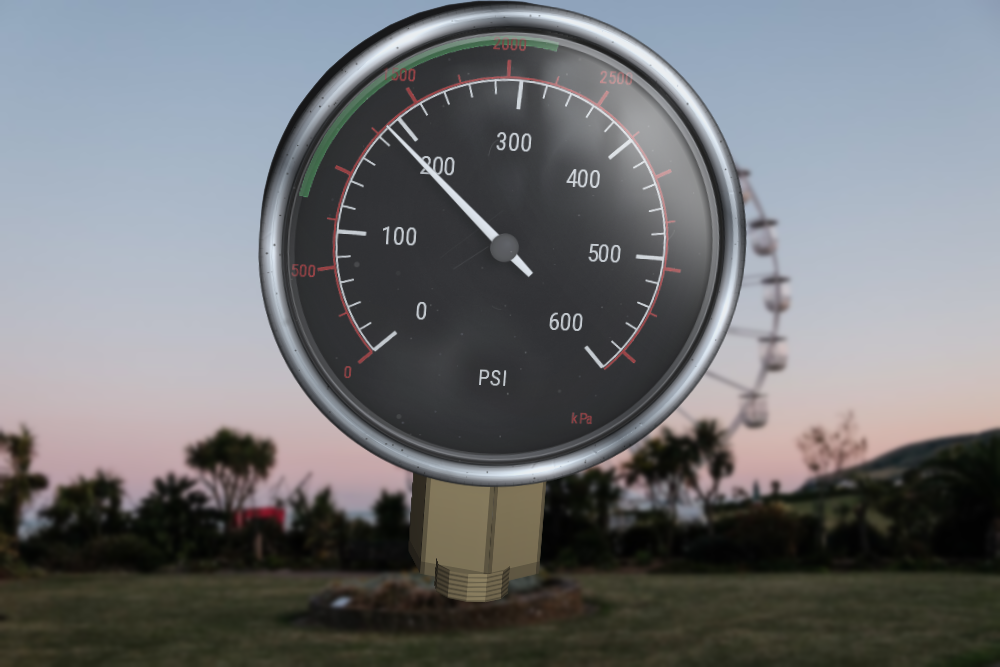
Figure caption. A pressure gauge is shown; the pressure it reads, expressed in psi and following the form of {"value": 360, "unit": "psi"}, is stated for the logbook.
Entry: {"value": 190, "unit": "psi"}
